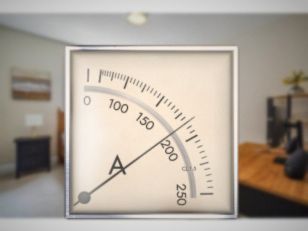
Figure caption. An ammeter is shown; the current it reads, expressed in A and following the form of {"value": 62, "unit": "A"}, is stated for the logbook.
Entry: {"value": 185, "unit": "A"}
